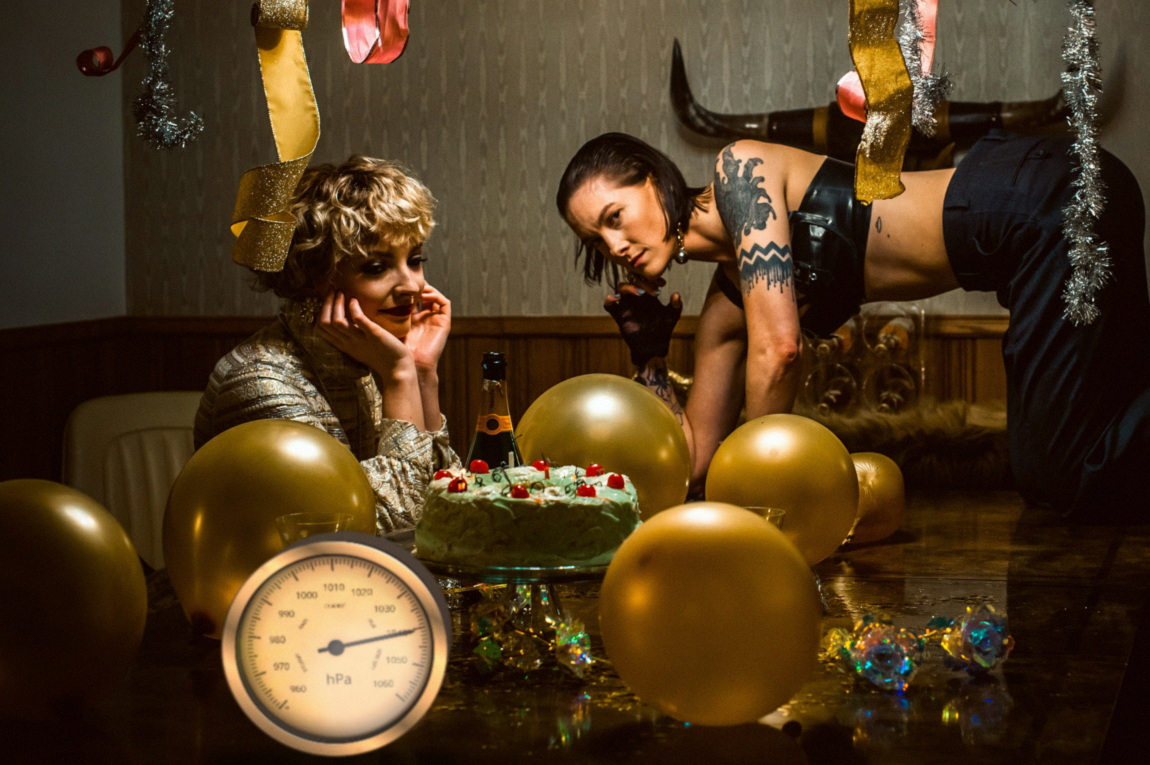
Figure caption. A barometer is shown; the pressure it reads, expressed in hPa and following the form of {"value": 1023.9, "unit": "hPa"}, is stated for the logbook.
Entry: {"value": 1040, "unit": "hPa"}
